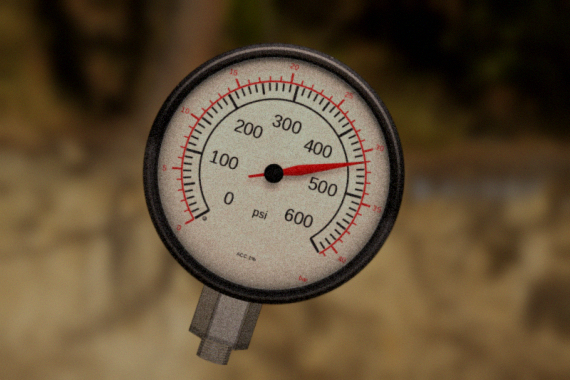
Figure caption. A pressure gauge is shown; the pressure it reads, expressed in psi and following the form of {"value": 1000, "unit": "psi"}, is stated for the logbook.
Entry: {"value": 450, "unit": "psi"}
